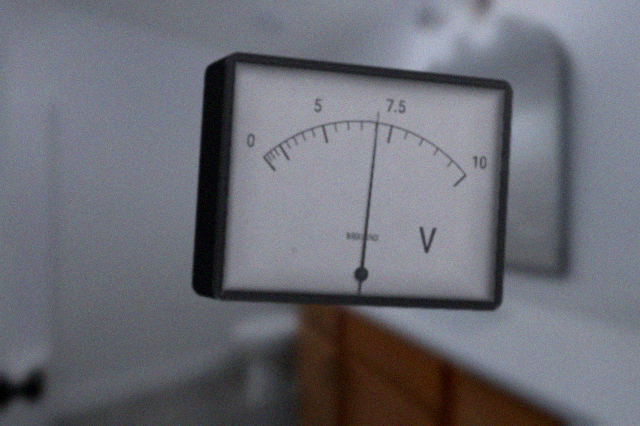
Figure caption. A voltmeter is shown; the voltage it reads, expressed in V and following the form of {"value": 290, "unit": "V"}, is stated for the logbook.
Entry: {"value": 7, "unit": "V"}
